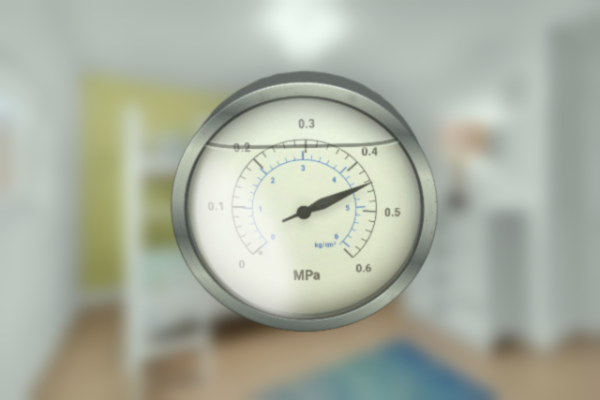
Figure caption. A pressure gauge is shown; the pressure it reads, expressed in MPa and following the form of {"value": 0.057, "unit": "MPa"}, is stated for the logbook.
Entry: {"value": 0.44, "unit": "MPa"}
